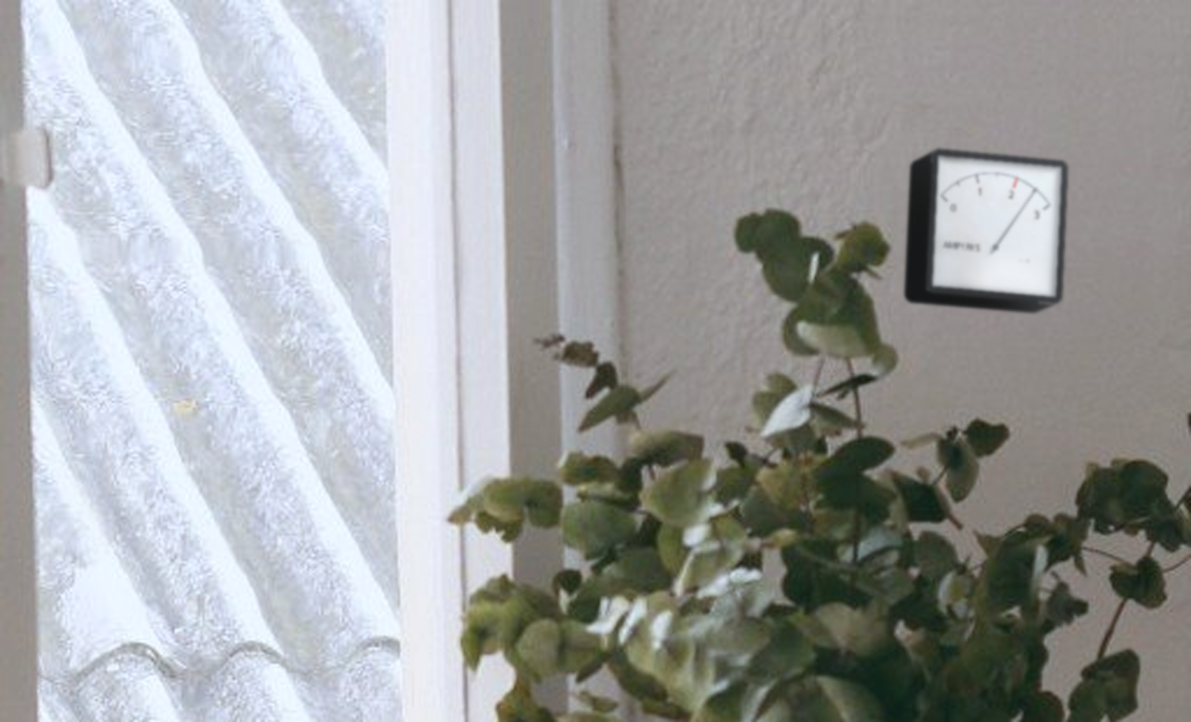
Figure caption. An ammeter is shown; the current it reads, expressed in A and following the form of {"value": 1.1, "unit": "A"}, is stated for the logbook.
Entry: {"value": 2.5, "unit": "A"}
